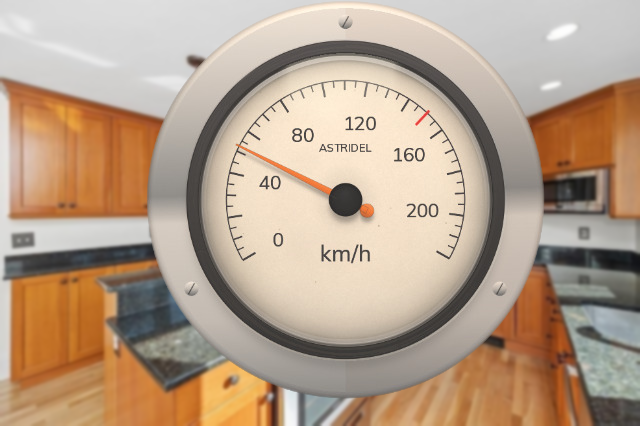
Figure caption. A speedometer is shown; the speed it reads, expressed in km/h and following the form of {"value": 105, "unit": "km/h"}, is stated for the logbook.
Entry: {"value": 52.5, "unit": "km/h"}
